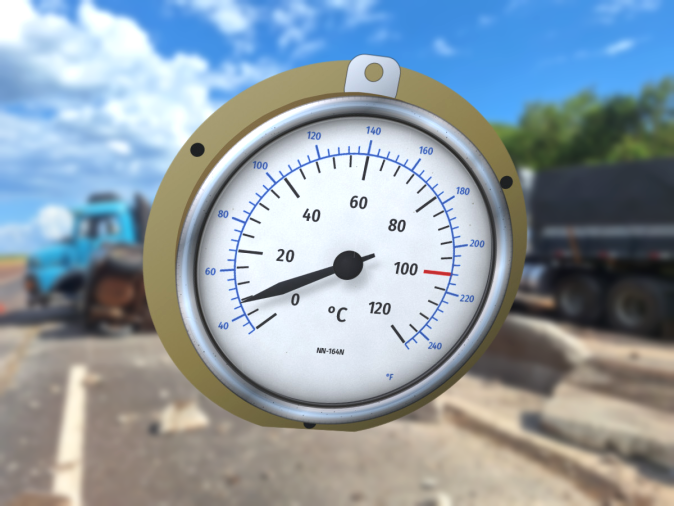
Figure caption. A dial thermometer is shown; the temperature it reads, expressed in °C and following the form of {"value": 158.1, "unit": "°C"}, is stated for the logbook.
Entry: {"value": 8, "unit": "°C"}
